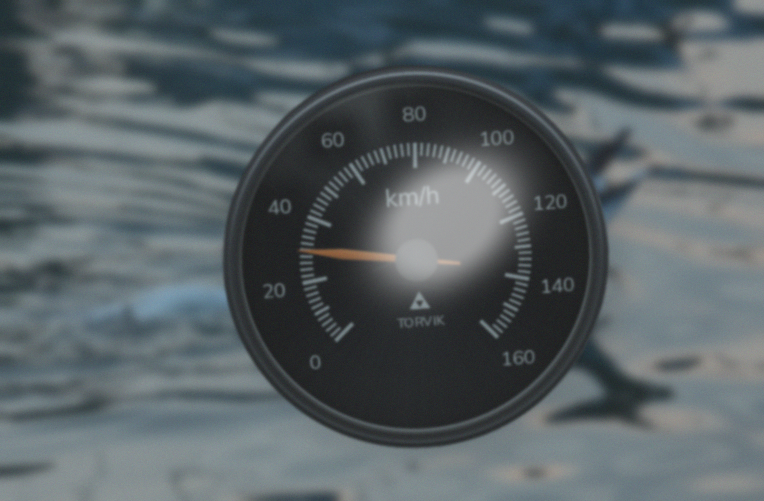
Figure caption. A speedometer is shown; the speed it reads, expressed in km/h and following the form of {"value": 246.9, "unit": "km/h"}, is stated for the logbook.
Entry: {"value": 30, "unit": "km/h"}
